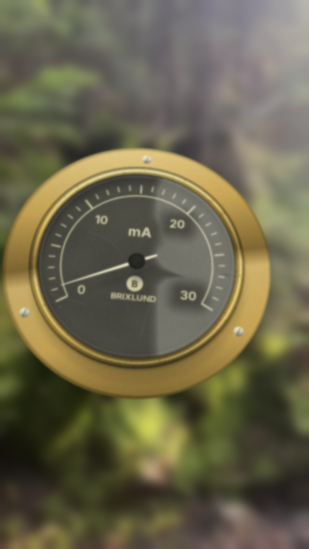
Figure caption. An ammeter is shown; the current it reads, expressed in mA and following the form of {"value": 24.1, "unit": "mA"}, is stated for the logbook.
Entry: {"value": 1, "unit": "mA"}
